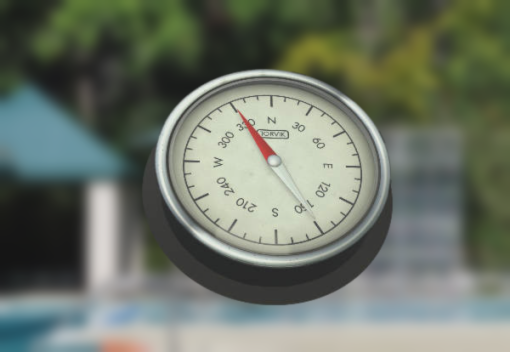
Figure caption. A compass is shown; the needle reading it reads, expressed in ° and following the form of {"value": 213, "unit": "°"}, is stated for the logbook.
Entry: {"value": 330, "unit": "°"}
